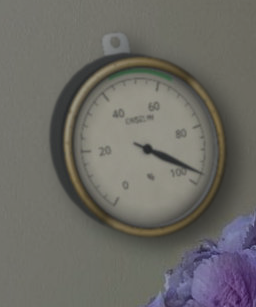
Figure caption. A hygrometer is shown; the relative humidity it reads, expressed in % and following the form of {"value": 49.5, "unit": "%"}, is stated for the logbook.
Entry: {"value": 96, "unit": "%"}
